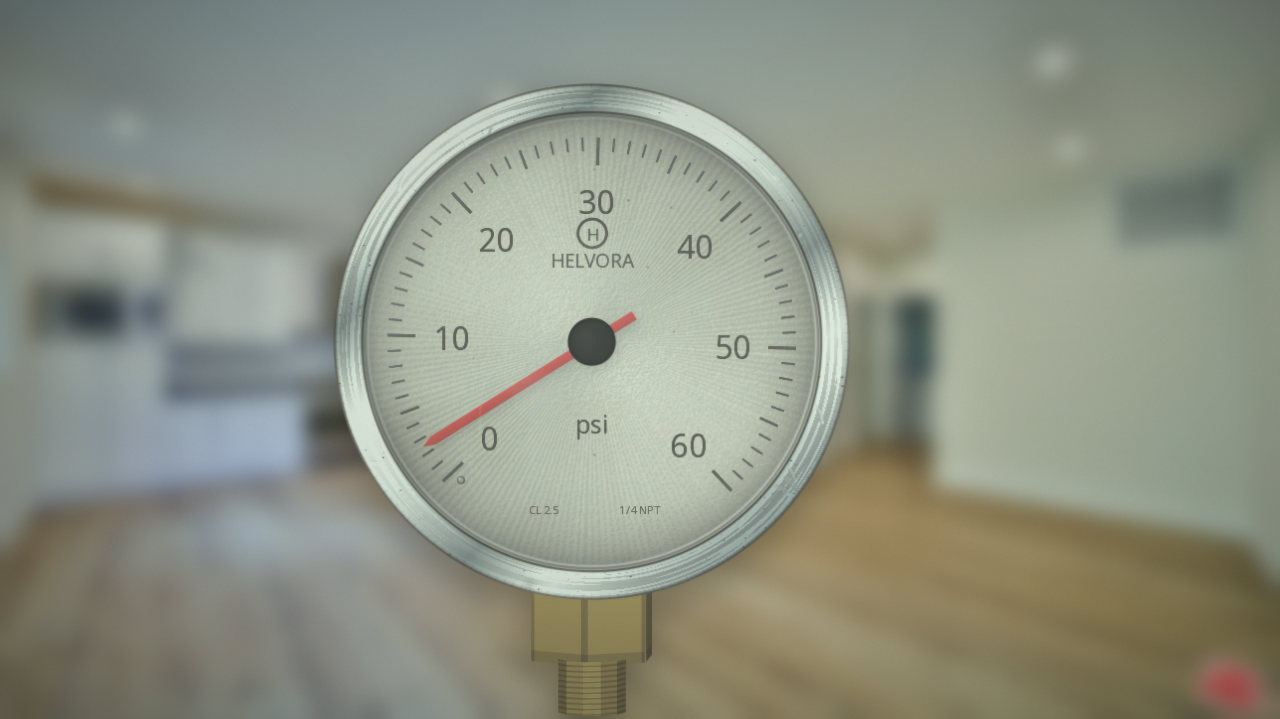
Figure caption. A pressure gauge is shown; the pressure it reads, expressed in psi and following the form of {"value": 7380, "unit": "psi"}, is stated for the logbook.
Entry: {"value": 2.5, "unit": "psi"}
